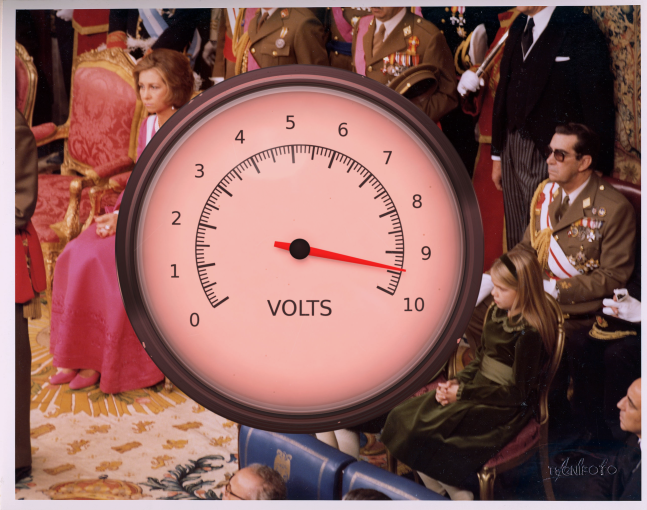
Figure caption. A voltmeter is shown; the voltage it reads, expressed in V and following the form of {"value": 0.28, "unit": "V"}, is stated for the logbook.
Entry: {"value": 9.4, "unit": "V"}
